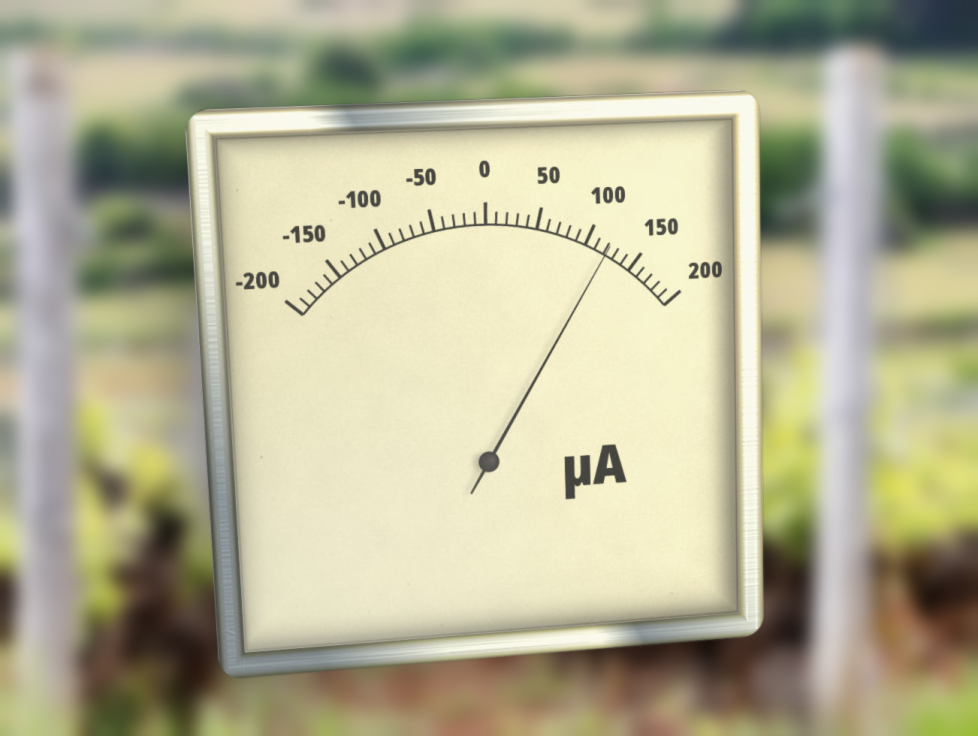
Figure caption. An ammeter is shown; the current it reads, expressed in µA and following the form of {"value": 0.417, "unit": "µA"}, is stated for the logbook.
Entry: {"value": 120, "unit": "µA"}
